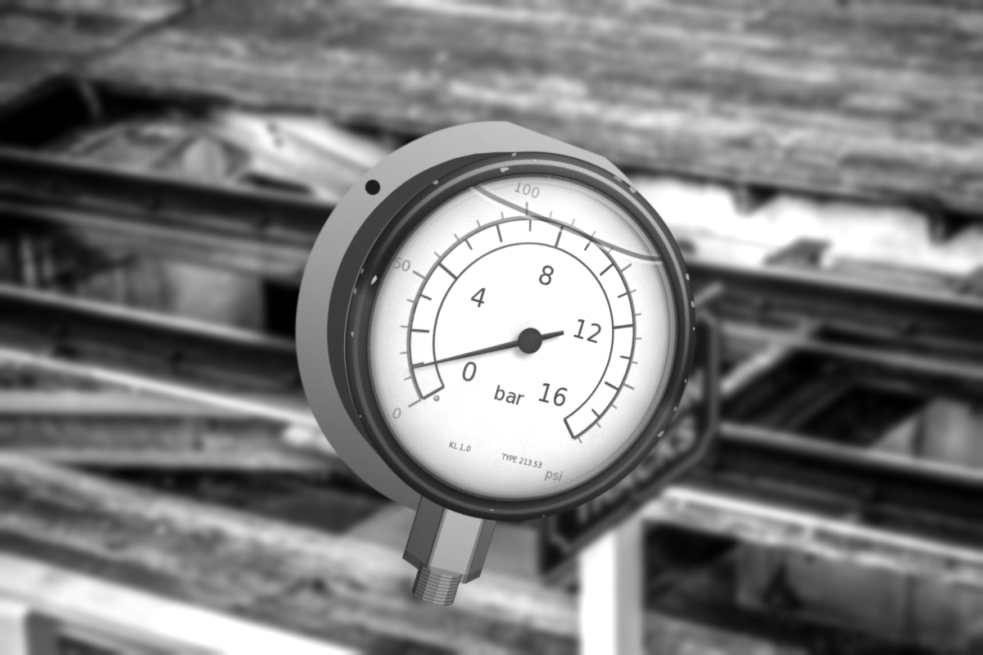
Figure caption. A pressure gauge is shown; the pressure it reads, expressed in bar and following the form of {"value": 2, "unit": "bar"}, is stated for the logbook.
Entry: {"value": 1, "unit": "bar"}
